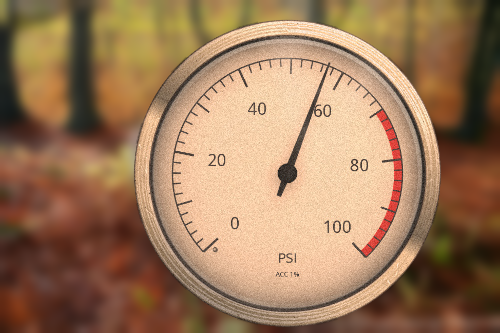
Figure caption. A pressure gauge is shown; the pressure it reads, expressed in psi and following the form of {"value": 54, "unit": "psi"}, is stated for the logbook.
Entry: {"value": 57, "unit": "psi"}
